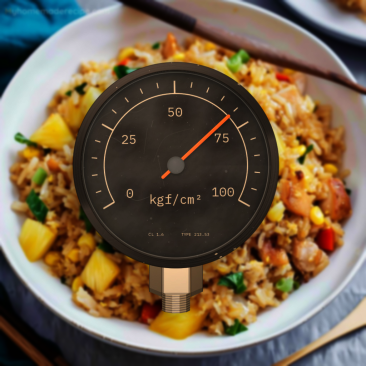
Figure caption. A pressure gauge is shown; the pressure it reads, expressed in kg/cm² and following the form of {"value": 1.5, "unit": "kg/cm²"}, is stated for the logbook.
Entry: {"value": 70, "unit": "kg/cm²"}
